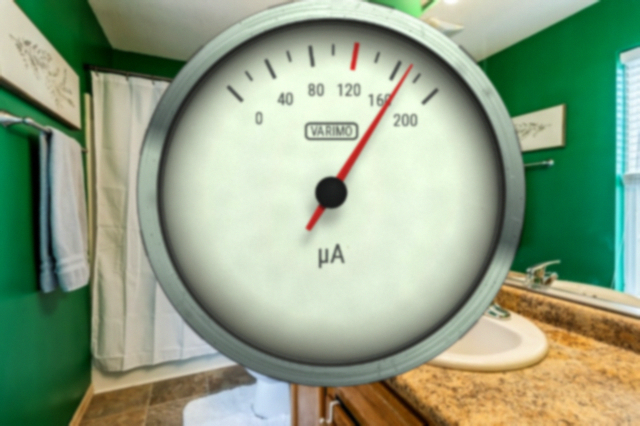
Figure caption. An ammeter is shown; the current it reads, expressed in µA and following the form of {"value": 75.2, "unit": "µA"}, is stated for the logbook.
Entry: {"value": 170, "unit": "µA"}
